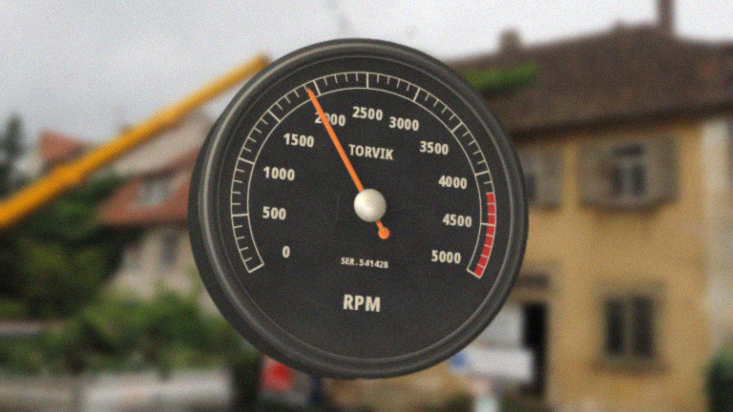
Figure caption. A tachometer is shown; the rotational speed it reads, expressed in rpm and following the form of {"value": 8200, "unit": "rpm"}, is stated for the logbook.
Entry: {"value": 1900, "unit": "rpm"}
